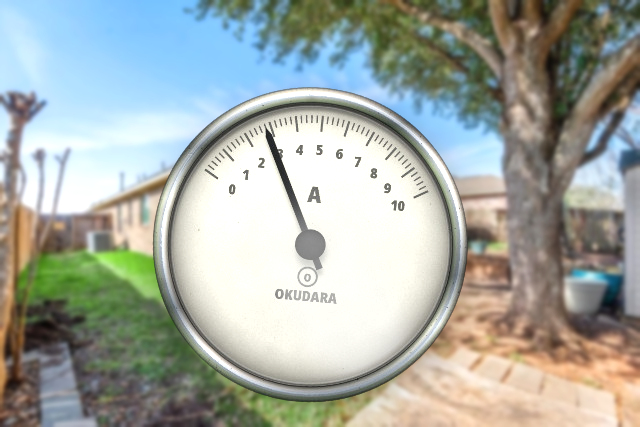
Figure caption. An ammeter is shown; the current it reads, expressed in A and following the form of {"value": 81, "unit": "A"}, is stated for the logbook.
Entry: {"value": 2.8, "unit": "A"}
